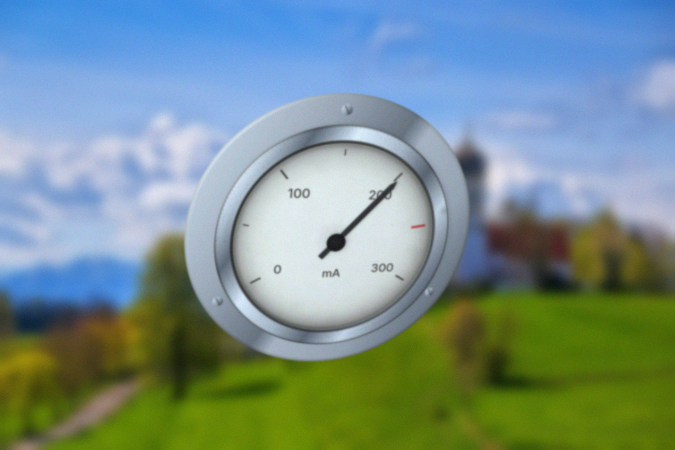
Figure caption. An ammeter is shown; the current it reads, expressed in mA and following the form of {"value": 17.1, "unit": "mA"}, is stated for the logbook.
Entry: {"value": 200, "unit": "mA"}
